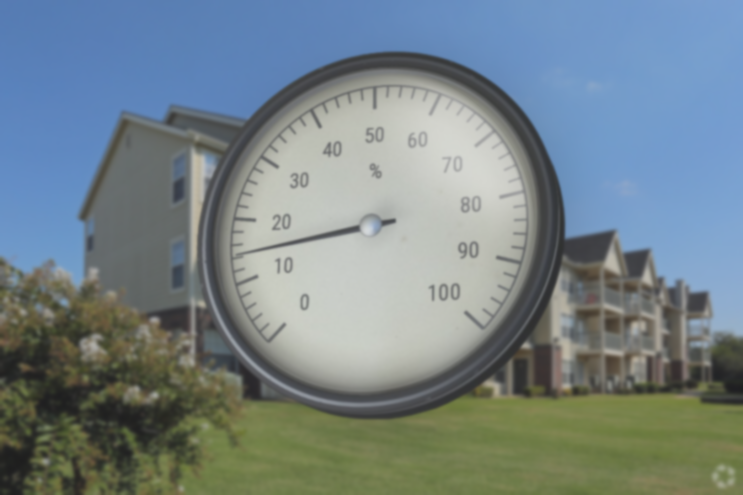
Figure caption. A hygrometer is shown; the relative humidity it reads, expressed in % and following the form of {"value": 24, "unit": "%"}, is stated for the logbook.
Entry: {"value": 14, "unit": "%"}
